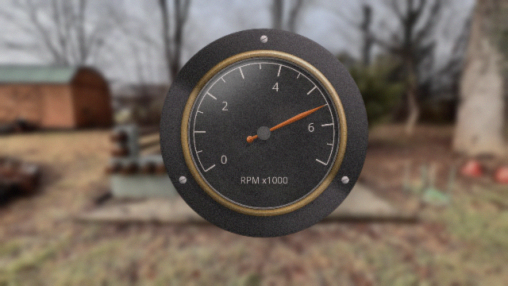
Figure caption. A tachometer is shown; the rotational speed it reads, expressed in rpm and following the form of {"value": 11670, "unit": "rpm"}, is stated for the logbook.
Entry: {"value": 5500, "unit": "rpm"}
